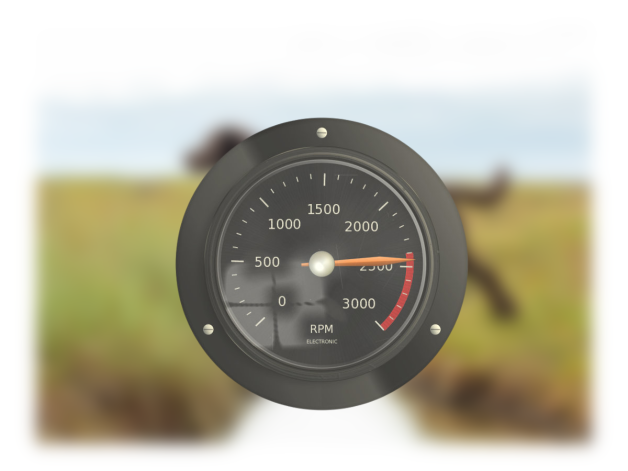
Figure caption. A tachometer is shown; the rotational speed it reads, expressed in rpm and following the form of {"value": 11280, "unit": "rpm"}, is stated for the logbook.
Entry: {"value": 2450, "unit": "rpm"}
